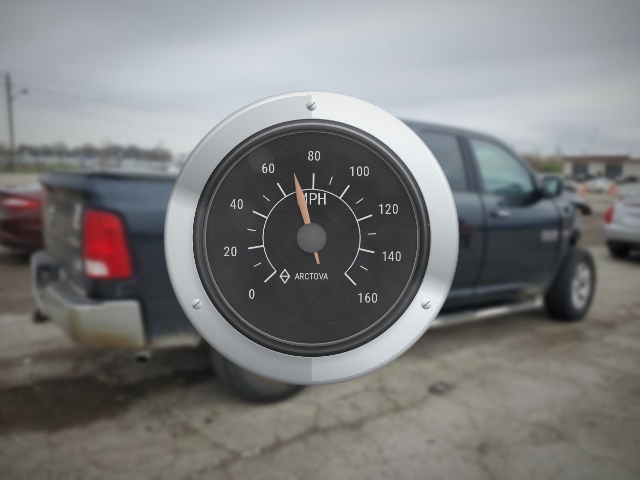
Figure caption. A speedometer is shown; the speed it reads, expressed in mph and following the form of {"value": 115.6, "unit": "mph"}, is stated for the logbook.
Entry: {"value": 70, "unit": "mph"}
